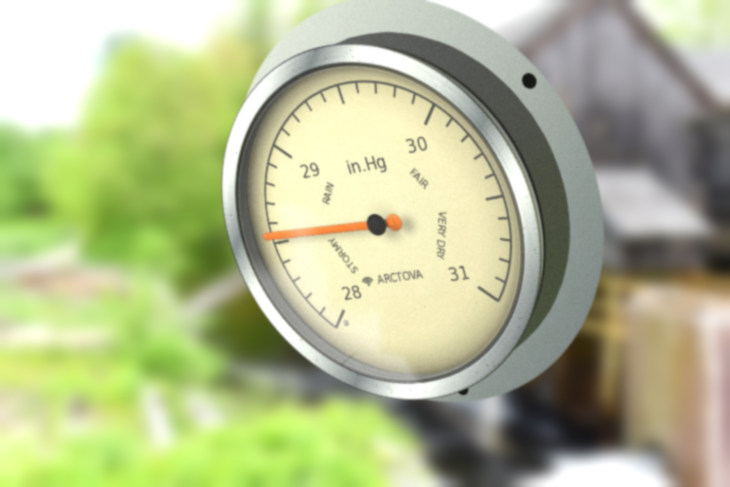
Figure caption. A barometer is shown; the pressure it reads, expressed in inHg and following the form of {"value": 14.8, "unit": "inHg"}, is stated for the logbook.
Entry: {"value": 28.55, "unit": "inHg"}
